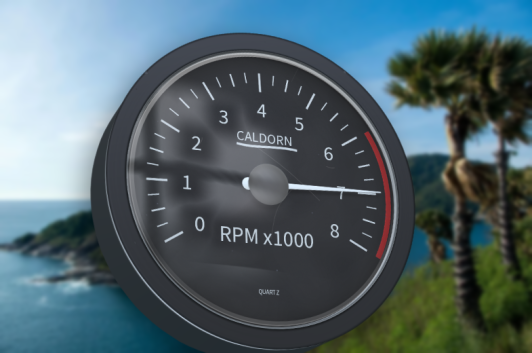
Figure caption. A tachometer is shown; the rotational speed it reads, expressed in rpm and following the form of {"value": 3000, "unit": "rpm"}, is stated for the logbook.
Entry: {"value": 7000, "unit": "rpm"}
